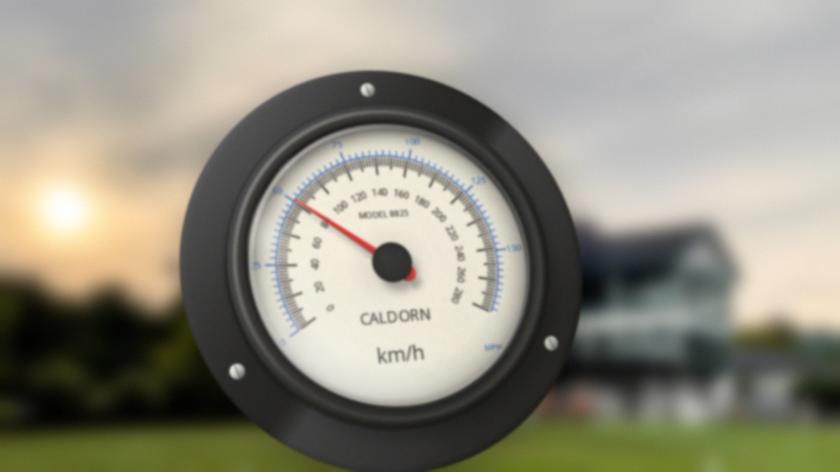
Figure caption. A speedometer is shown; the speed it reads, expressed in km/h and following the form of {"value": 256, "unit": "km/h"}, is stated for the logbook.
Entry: {"value": 80, "unit": "km/h"}
